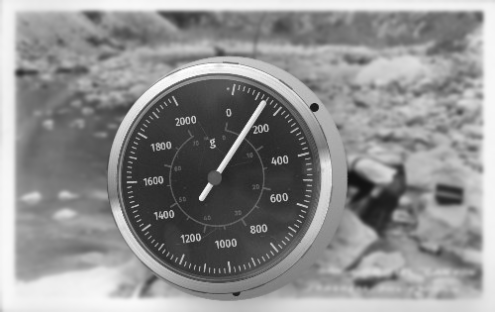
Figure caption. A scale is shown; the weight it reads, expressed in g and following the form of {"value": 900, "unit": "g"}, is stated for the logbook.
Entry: {"value": 140, "unit": "g"}
